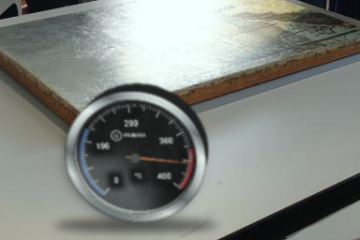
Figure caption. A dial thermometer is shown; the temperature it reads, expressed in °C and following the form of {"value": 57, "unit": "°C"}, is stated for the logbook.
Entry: {"value": 350, "unit": "°C"}
